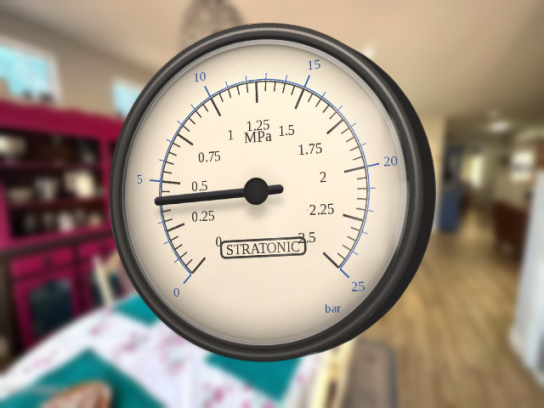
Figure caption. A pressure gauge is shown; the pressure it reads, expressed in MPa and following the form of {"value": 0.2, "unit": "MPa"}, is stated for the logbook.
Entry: {"value": 0.4, "unit": "MPa"}
